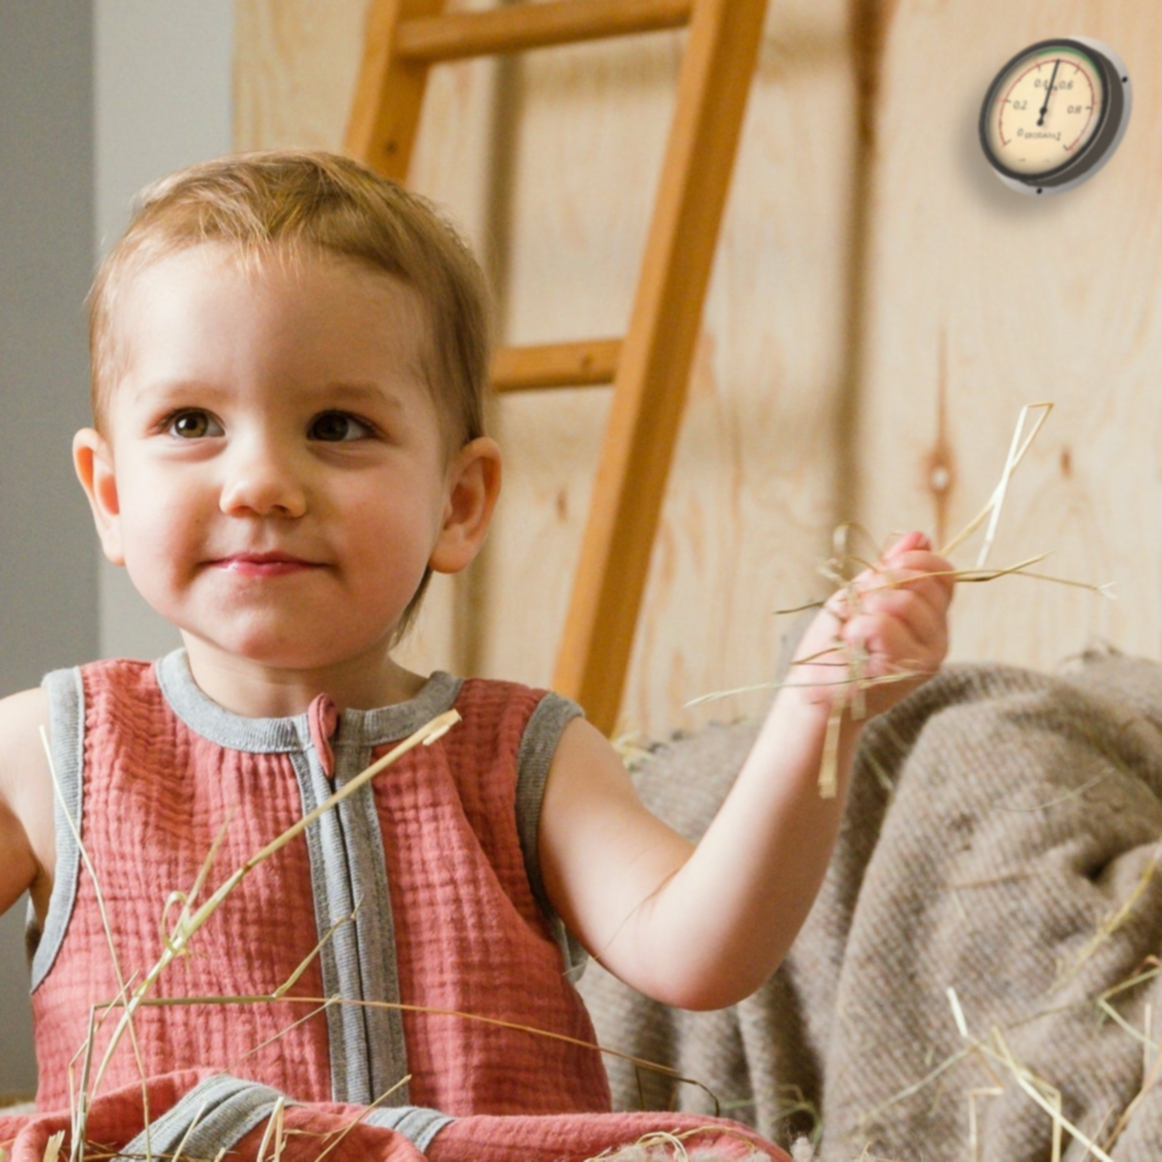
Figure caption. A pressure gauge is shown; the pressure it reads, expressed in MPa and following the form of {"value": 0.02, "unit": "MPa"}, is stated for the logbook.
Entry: {"value": 0.5, "unit": "MPa"}
